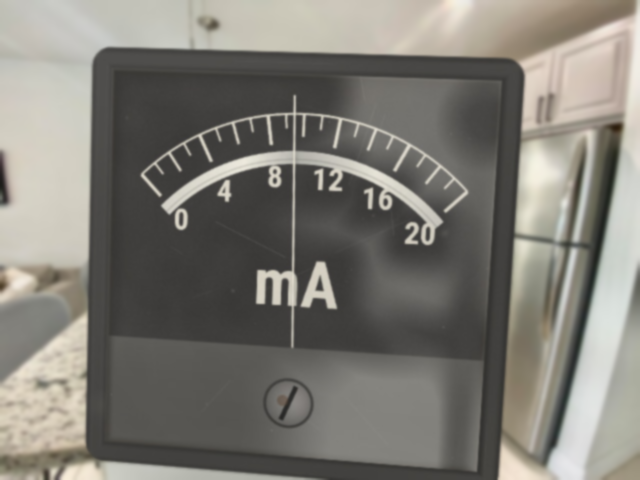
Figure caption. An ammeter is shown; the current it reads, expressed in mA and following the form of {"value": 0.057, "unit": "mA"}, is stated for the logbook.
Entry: {"value": 9.5, "unit": "mA"}
